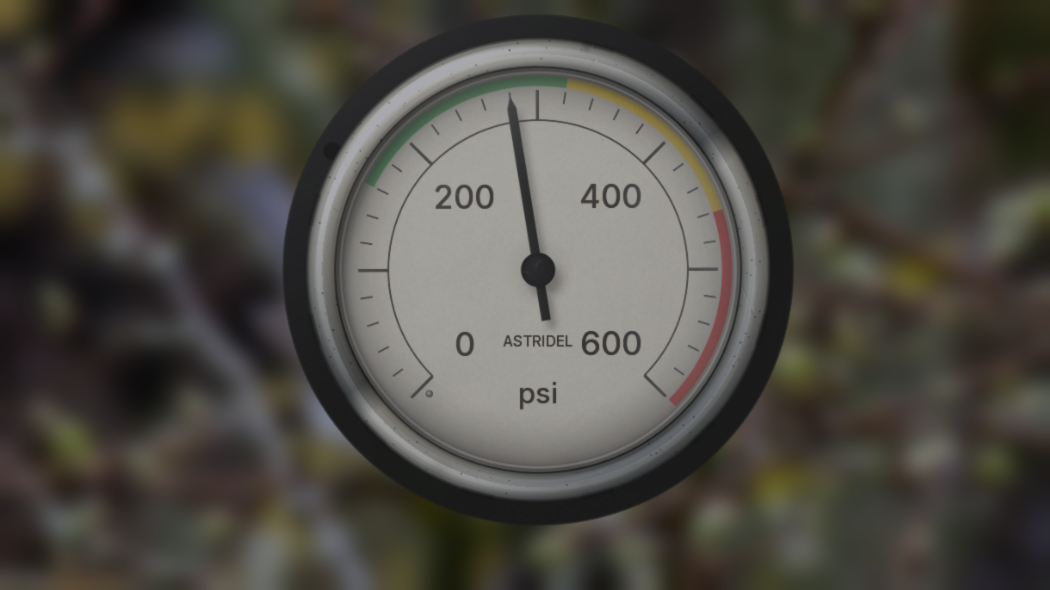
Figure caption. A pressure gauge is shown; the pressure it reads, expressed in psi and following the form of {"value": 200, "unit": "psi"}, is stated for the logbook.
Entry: {"value": 280, "unit": "psi"}
